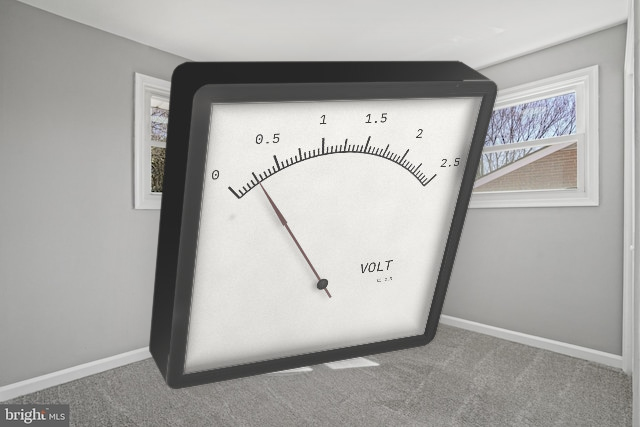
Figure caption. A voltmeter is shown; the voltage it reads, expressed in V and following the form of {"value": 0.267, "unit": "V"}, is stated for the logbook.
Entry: {"value": 0.25, "unit": "V"}
